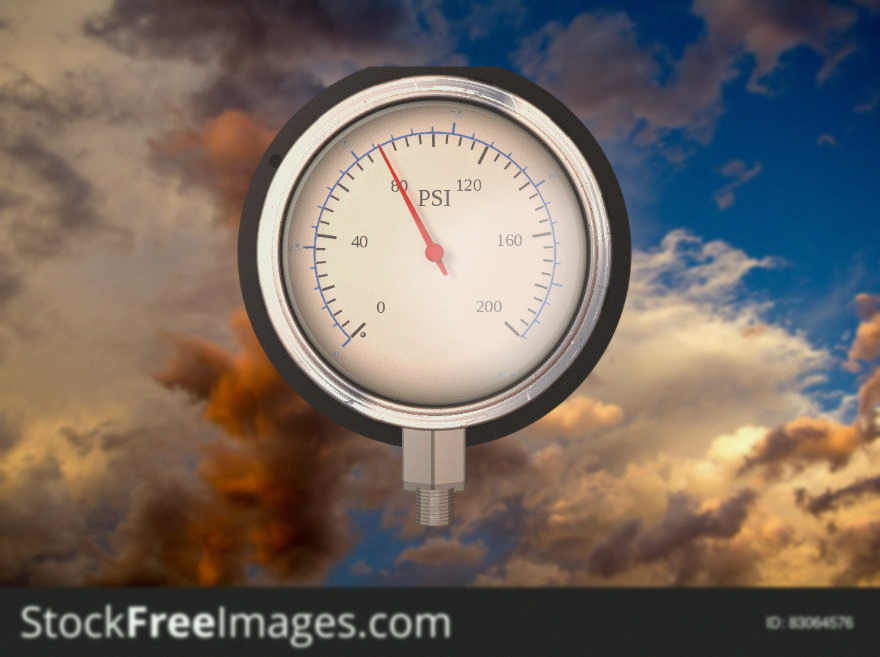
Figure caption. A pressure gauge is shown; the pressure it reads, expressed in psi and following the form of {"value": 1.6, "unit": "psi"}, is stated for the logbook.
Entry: {"value": 80, "unit": "psi"}
